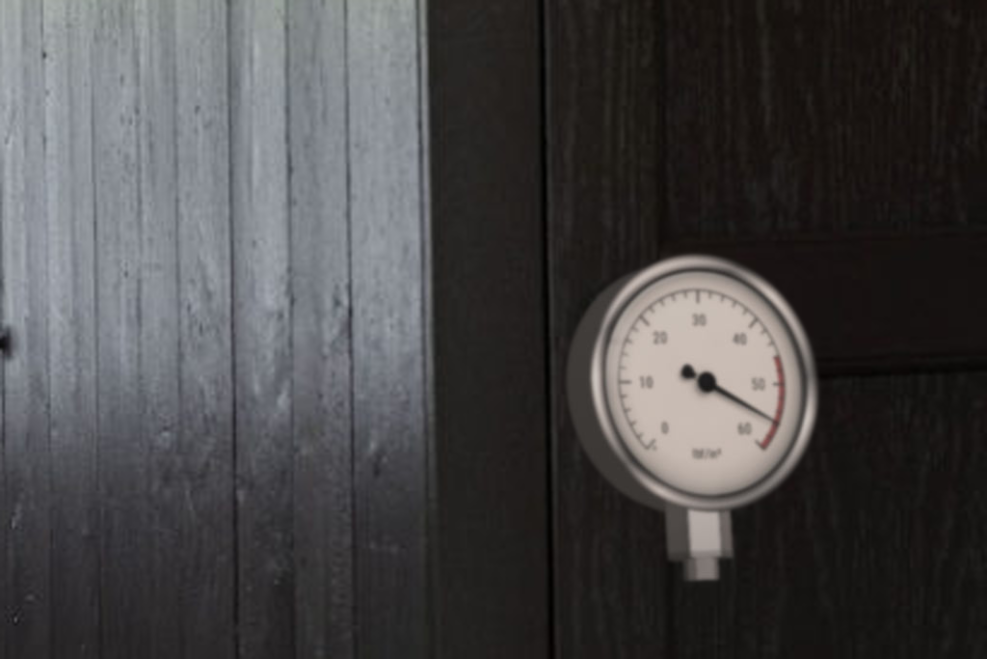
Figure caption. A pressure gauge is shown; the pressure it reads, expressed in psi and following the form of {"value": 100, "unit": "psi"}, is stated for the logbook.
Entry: {"value": 56, "unit": "psi"}
